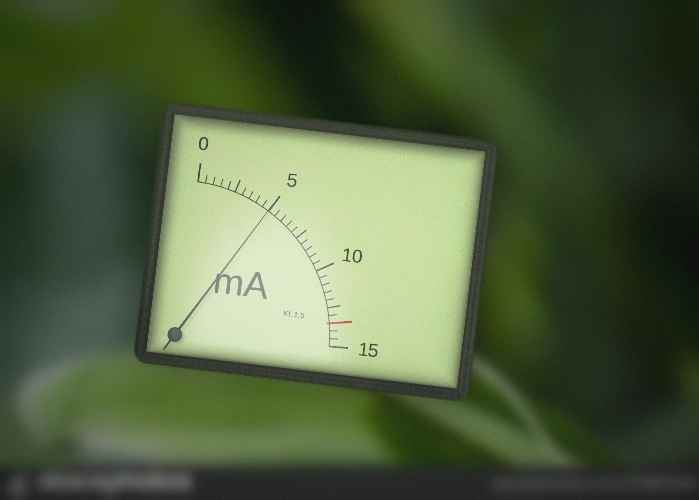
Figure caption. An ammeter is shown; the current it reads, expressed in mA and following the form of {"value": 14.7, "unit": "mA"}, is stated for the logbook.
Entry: {"value": 5, "unit": "mA"}
